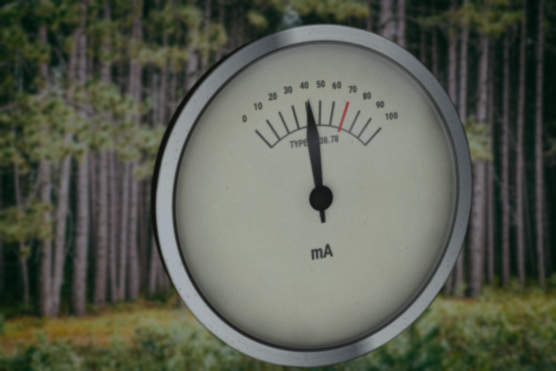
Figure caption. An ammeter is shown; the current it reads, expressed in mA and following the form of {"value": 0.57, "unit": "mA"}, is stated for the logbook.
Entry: {"value": 40, "unit": "mA"}
